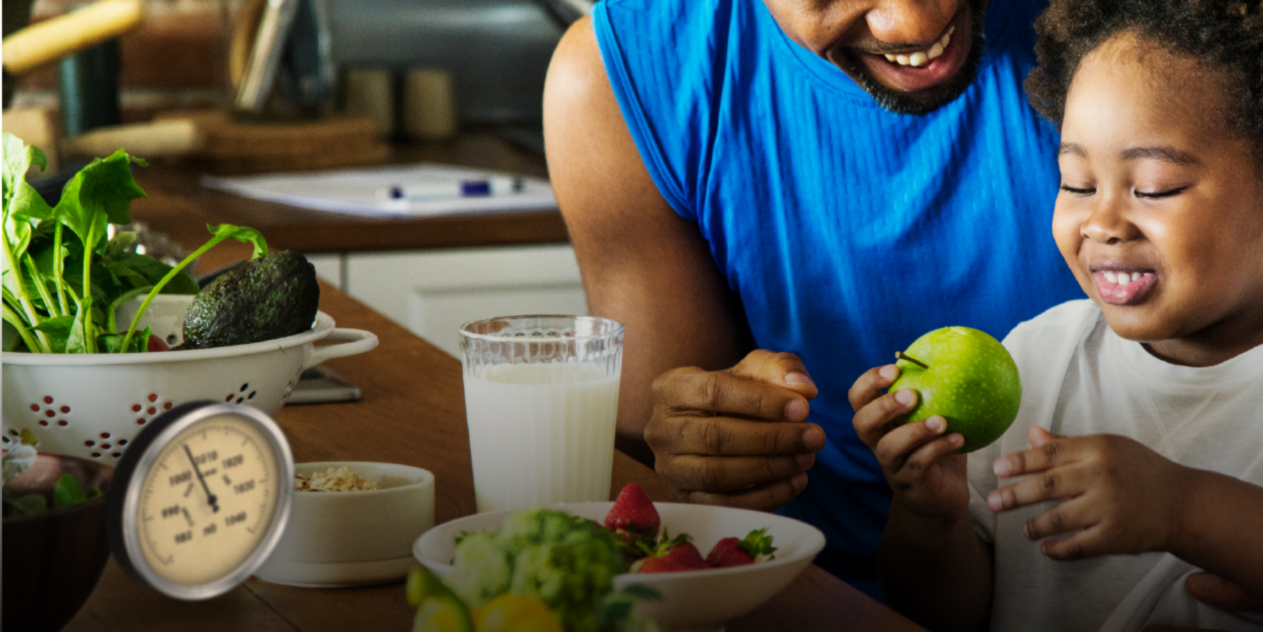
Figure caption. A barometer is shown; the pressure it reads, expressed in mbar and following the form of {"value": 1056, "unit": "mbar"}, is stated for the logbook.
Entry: {"value": 1005, "unit": "mbar"}
